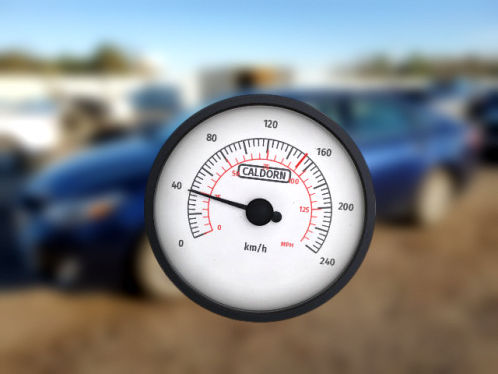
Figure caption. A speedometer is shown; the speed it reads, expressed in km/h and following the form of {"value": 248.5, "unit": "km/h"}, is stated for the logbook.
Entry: {"value": 40, "unit": "km/h"}
